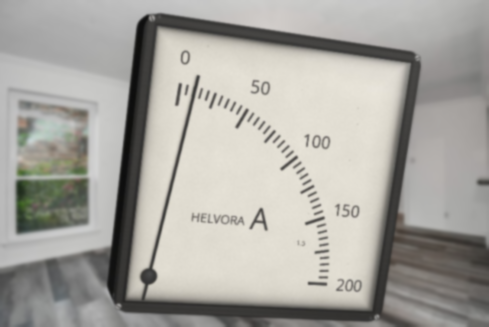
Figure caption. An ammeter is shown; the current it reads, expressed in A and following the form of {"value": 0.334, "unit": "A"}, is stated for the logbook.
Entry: {"value": 10, "unit": "A"}
